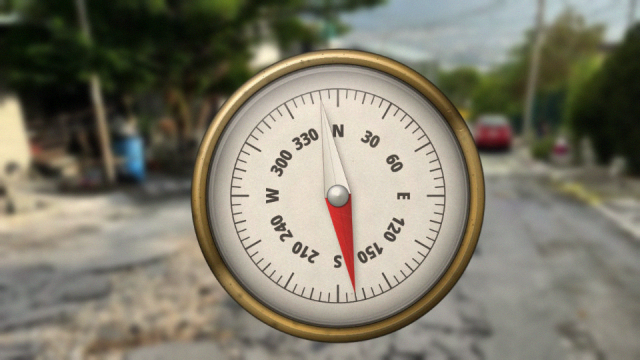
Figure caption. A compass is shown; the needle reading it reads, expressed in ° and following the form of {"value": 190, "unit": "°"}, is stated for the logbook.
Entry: {"value": 170, "unit": "°"}
